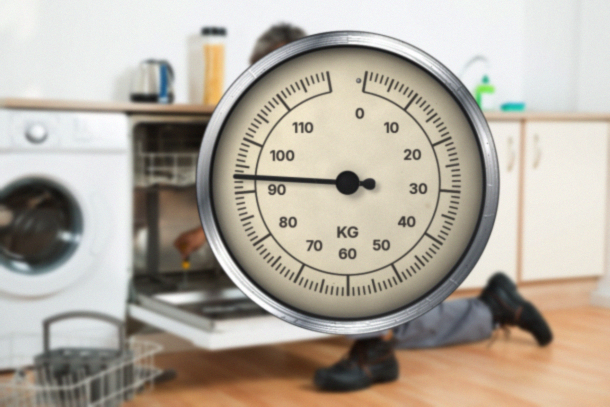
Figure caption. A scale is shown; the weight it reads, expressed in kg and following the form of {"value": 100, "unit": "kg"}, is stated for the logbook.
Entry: {"value": 93, "unit": "kg"}
